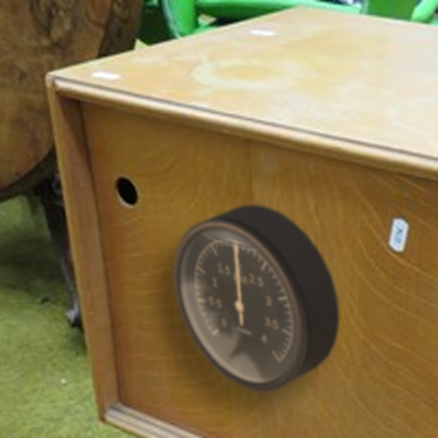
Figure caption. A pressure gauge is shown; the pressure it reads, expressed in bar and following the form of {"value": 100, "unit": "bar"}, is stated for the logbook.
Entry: {"value": 2, "unit": "bar"}
